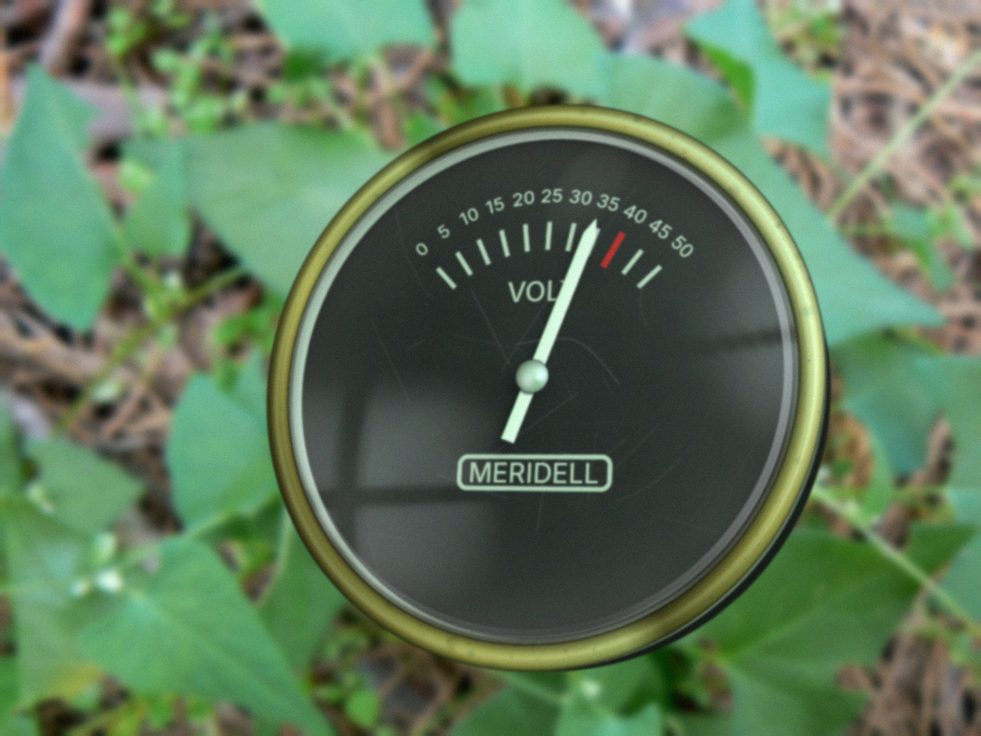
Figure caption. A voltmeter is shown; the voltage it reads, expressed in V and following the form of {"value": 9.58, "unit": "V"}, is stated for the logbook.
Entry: {"value": 35, "unit": "V"}
